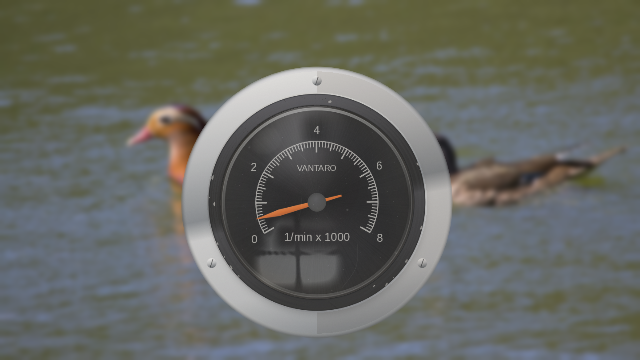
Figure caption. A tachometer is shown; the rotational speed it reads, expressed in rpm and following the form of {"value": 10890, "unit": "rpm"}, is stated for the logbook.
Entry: {"value": 500, "unit": "rpm"}
